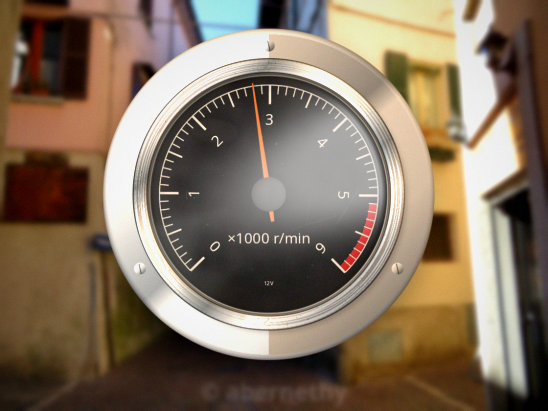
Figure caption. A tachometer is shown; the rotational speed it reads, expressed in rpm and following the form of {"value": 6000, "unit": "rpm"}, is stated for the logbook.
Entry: {"value": 2800, "unit": "rpm"}
